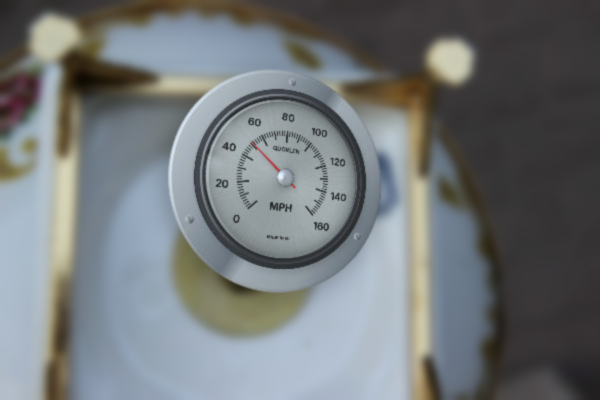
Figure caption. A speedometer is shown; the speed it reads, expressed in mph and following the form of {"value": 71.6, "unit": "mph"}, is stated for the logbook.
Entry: {"value": 50, "unit": "mph"}
